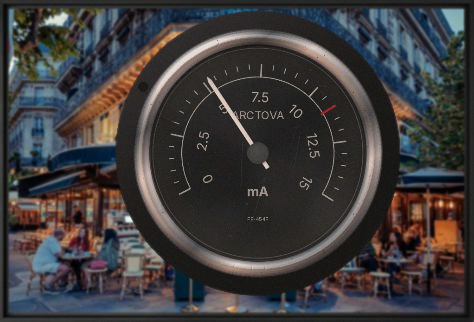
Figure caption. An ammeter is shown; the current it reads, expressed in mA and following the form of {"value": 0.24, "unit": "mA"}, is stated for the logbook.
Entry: {"value": 5.25, "unit": "mA"}
